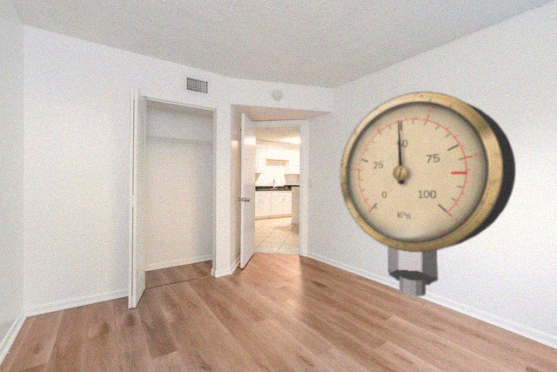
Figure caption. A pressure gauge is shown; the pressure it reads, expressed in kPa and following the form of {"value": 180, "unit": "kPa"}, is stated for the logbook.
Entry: {"value": 50, "unit": "kPa"}
